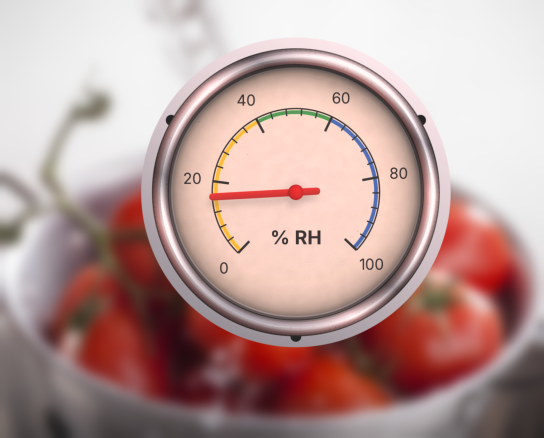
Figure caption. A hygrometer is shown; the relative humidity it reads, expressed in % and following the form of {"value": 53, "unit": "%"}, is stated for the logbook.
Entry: {"value": 16, "unit": "%"}
